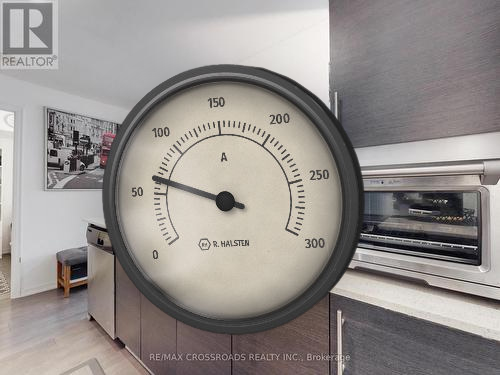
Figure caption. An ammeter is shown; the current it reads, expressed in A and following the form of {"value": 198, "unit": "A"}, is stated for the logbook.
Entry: {"value": 65, "unit": "A"}
